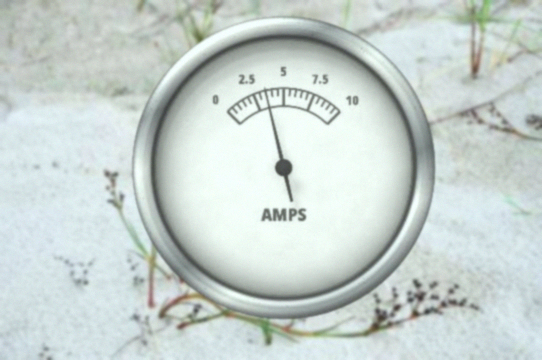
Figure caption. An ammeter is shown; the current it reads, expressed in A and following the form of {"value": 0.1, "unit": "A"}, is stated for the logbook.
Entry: {"value": 3.5, "unit": "A"}
